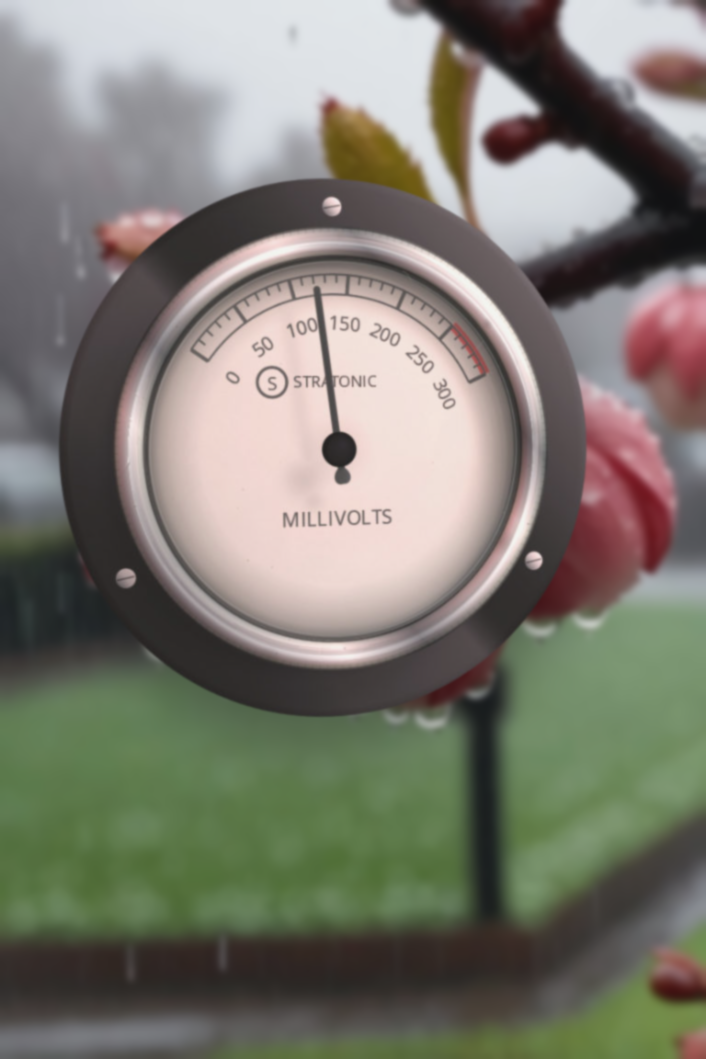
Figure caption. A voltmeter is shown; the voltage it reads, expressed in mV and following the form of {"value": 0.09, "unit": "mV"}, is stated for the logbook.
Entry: {"value": 120, "unit": "mV"}
